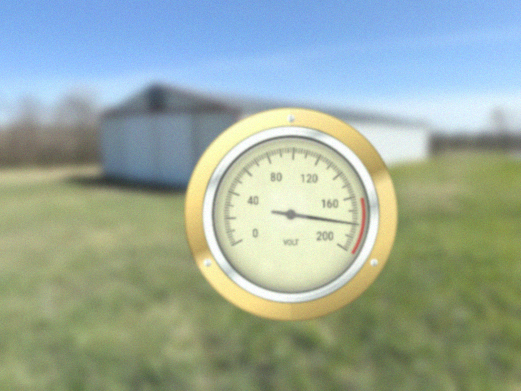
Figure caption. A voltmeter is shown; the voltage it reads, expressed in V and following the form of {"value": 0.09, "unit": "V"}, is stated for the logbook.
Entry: {"value": 180, "unit": "V"}
